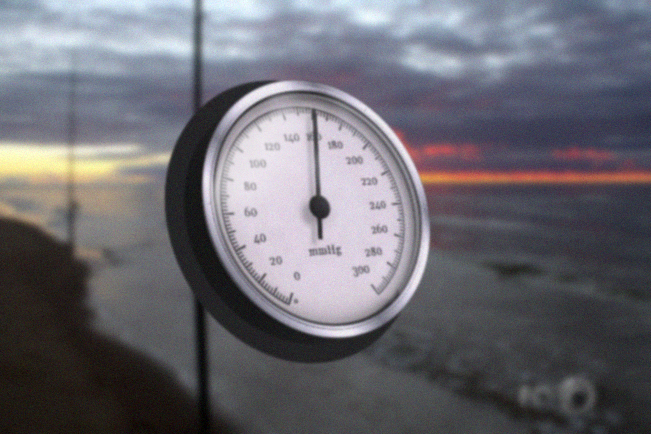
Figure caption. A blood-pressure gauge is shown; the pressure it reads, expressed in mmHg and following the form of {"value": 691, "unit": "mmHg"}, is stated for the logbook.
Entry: {"value": 160, "unit": "mmHg"}
